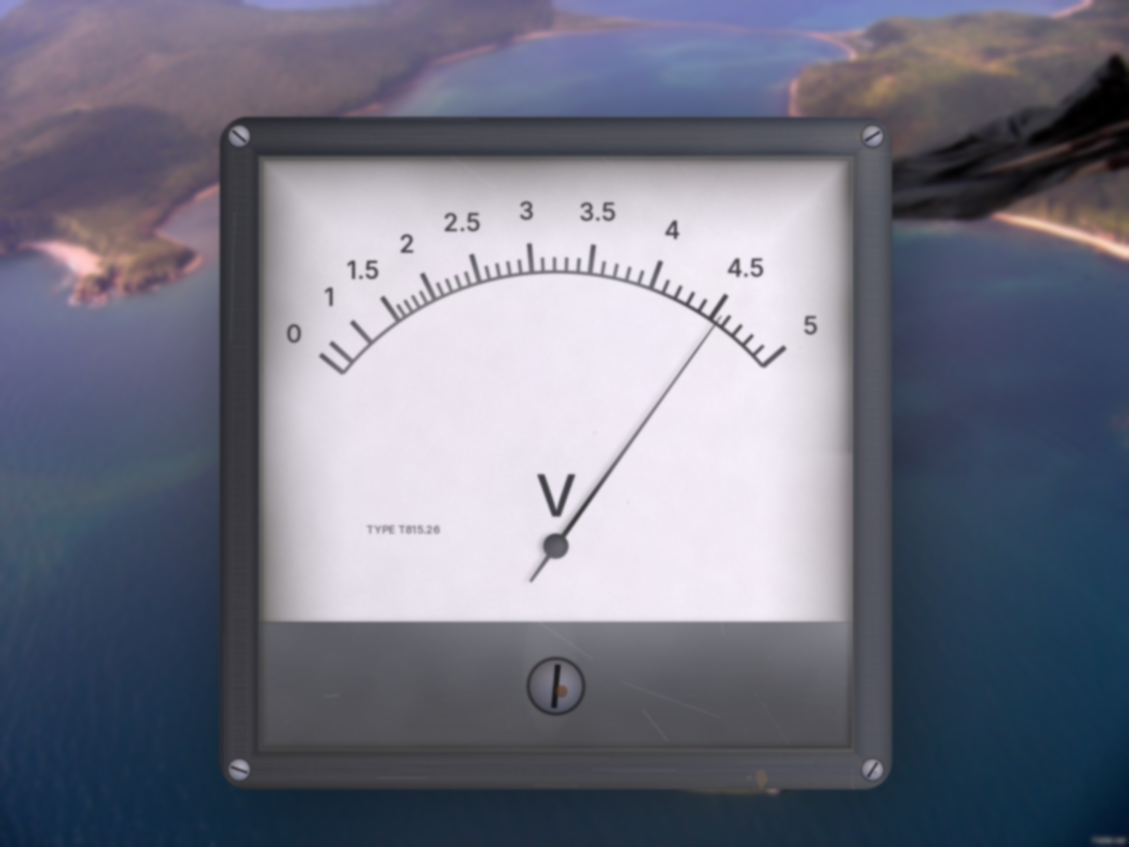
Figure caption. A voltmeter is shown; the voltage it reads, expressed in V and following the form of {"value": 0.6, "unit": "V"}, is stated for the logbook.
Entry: {"value": 4.55, "unit": "V"}
